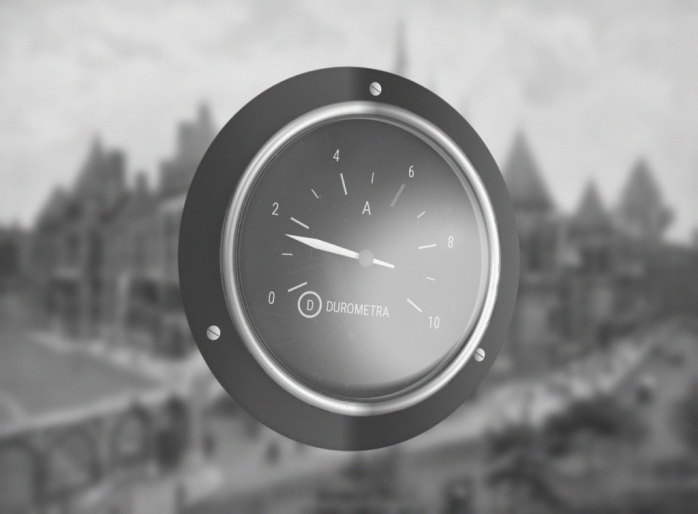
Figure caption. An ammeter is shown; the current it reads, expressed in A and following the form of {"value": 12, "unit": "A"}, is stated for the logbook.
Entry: {"value": 1.5, "unit": "A"}
